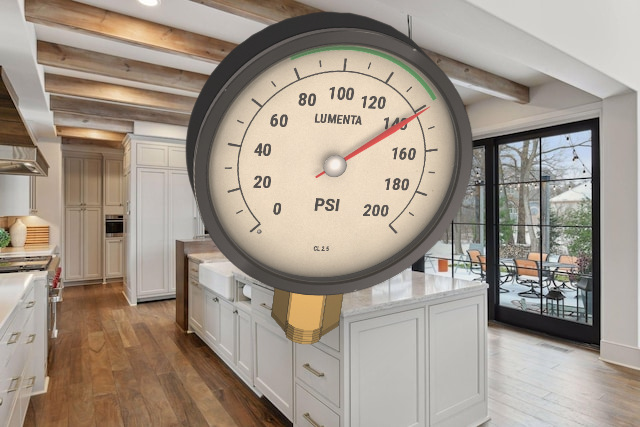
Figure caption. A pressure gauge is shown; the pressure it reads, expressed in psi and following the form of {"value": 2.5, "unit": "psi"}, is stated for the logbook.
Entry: {"value": 140, "unit": "psi"}
